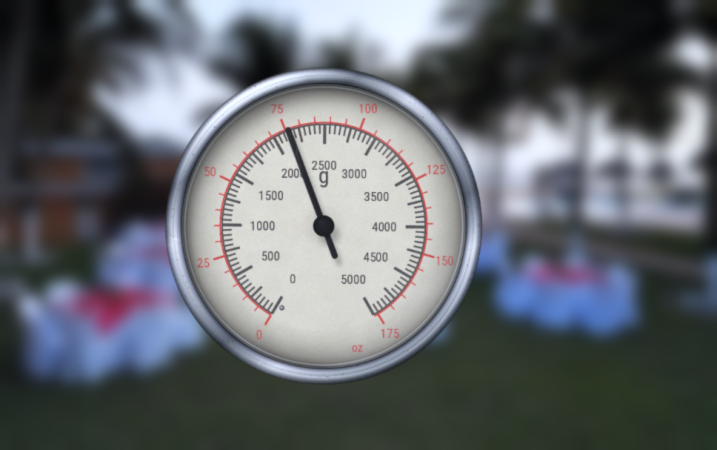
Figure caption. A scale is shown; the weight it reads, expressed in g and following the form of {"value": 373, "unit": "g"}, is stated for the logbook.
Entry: {"value": 2150, "unit": "g"}
